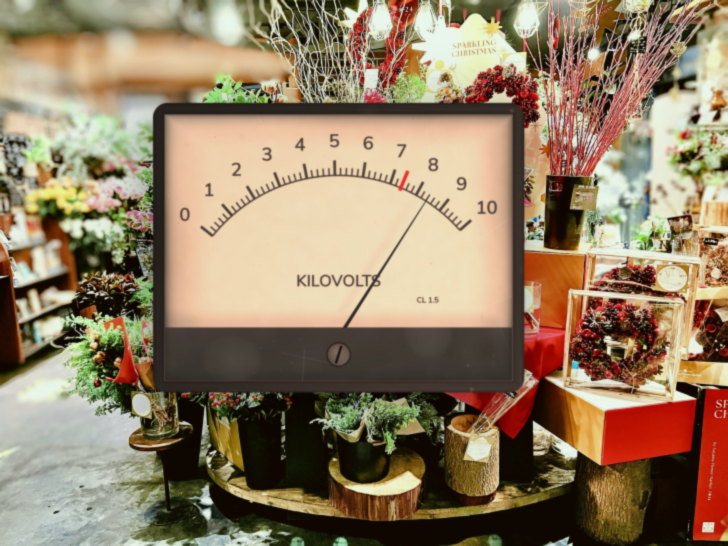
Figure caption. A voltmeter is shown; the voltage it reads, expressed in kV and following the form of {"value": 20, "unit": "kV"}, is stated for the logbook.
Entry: {"value": 8.4, "unit": "kV"}
